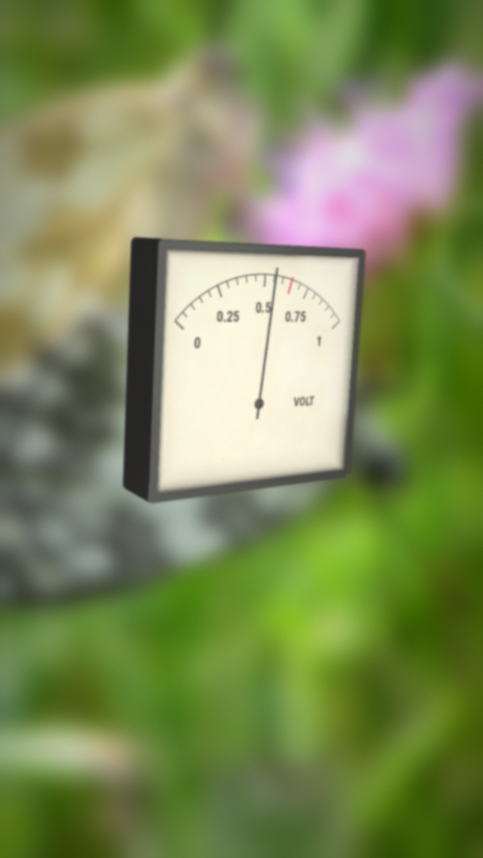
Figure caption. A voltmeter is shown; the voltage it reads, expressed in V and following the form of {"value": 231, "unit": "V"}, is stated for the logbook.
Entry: {"value": 0.55, "unit": "V"}
